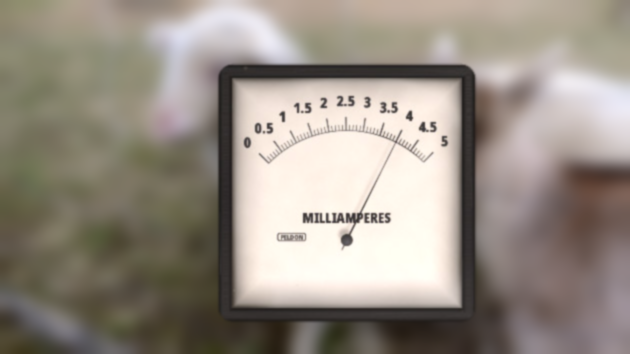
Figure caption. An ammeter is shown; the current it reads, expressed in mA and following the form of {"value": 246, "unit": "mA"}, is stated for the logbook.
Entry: {"value": 4, "unit": "mA"}
